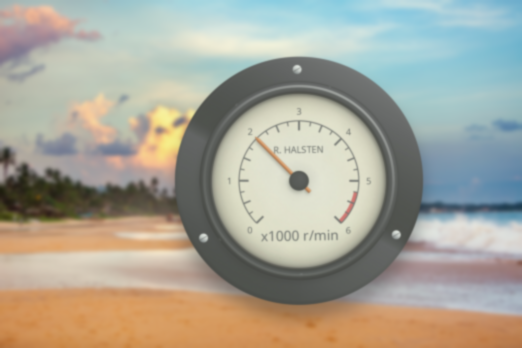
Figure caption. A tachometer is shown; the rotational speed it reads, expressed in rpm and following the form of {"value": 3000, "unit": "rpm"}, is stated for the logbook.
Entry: {"value": 2000, "unit": "rpm"}
